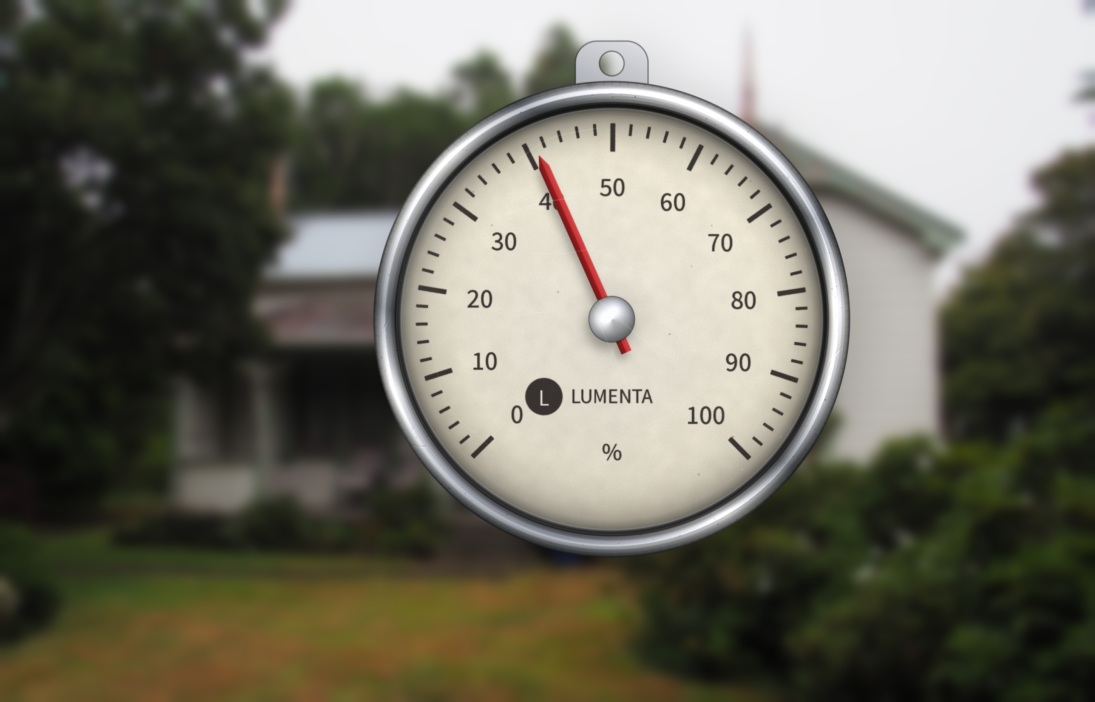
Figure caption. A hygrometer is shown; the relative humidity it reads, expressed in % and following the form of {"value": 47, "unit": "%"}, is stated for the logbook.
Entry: {"value": 41, "unit": "%"}
